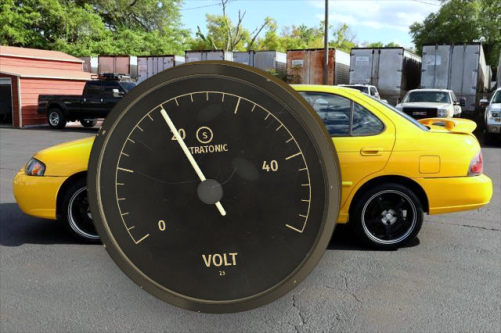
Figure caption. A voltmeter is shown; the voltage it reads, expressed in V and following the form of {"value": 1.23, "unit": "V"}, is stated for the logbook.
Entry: {"value": 20, "unit": "V"}
